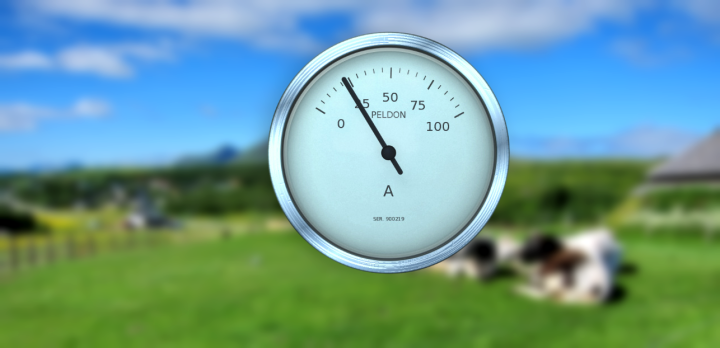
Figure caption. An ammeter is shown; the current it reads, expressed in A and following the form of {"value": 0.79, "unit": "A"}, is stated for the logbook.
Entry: {"value": 22.5, "unit": "A"}
